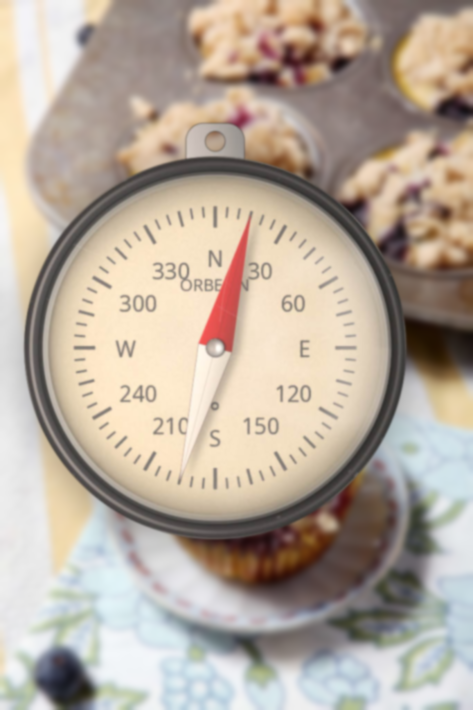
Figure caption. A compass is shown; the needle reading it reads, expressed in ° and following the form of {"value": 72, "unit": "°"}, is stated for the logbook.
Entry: {"value": 15, "unit": "°"}
